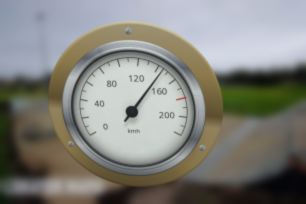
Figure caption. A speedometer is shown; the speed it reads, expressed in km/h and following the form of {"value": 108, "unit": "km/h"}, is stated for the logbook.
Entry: {"value": 145, "unit": "km/h"}
